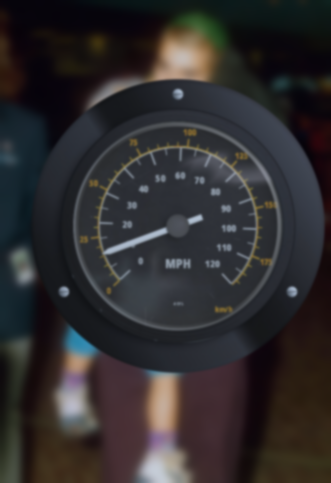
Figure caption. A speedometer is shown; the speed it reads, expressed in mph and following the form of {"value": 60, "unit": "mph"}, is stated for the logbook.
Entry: {"value": 10, "unit": "mph"}
